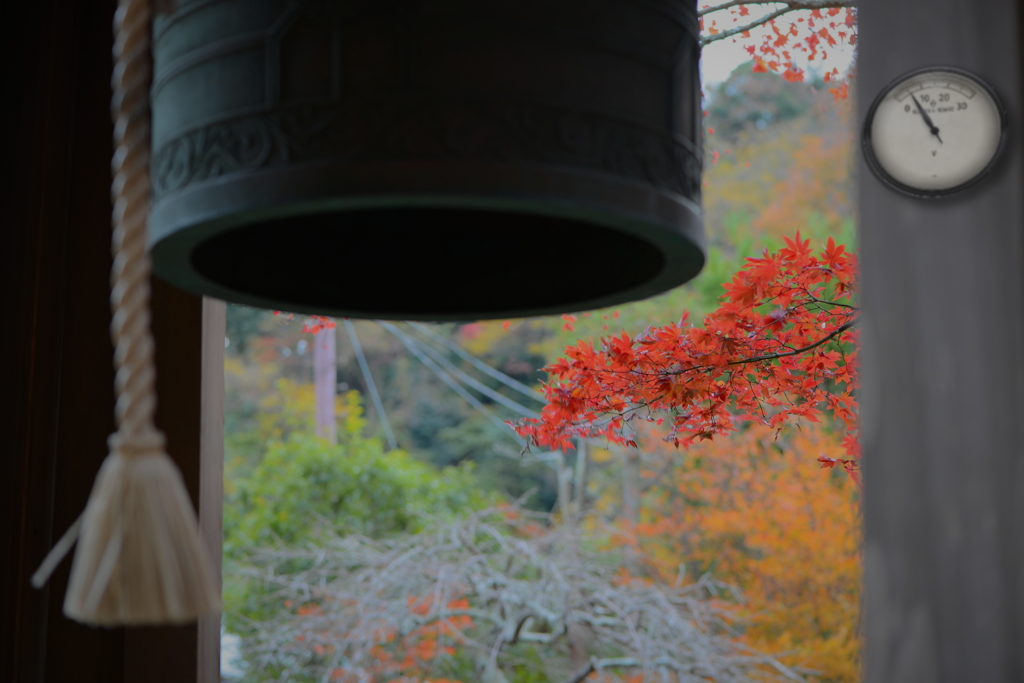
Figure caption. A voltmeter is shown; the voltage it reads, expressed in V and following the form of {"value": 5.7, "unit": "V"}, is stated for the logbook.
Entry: {"value": 5, "unit": "V"}
